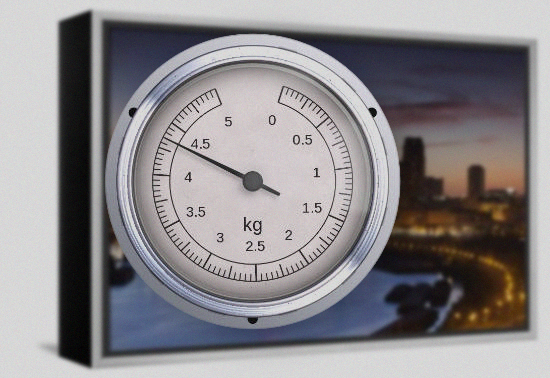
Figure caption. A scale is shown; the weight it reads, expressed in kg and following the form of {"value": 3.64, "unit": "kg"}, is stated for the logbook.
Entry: {"value": 4.35, "unit": "kg"}
